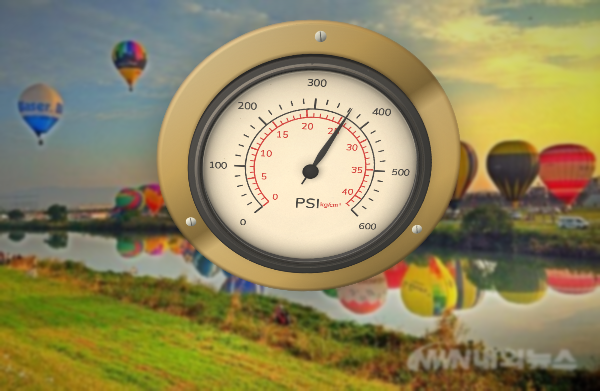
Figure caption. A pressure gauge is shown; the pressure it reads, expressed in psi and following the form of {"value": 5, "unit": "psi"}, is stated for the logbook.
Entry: {"value": 360, "unit": "psi"}
